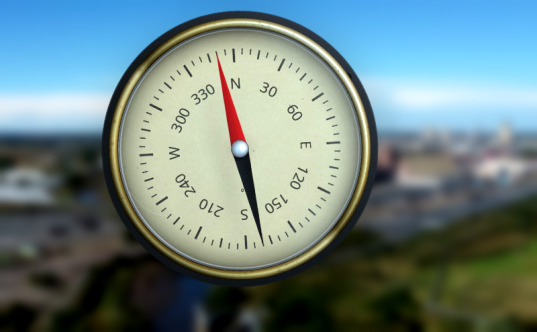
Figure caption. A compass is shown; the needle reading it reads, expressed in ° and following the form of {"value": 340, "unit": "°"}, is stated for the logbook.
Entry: {"value": 350, "unit": "°"}
